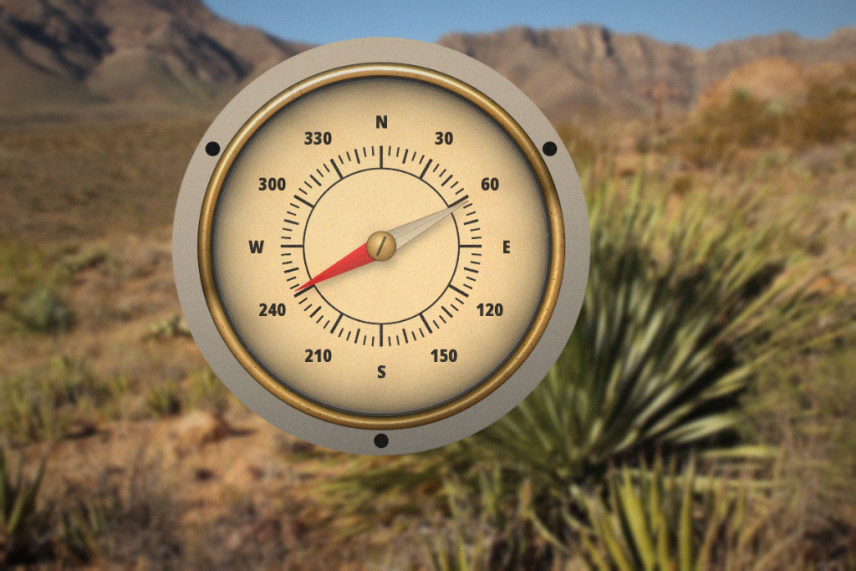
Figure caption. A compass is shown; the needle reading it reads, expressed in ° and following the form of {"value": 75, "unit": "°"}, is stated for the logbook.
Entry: {"value": 242.5, "unit": "°"}
